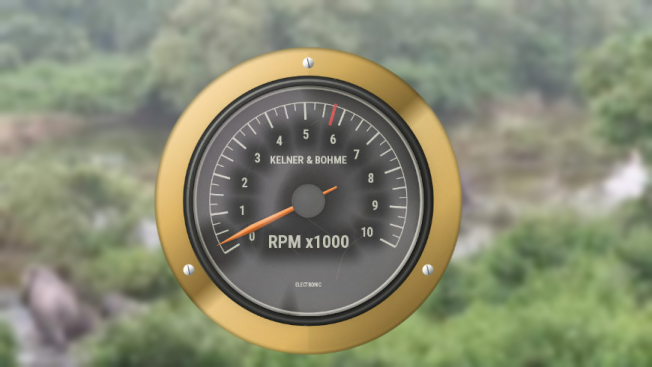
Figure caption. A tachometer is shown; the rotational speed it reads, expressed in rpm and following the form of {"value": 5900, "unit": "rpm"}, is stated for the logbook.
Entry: {"value": 250, "unit": "rpm"}
